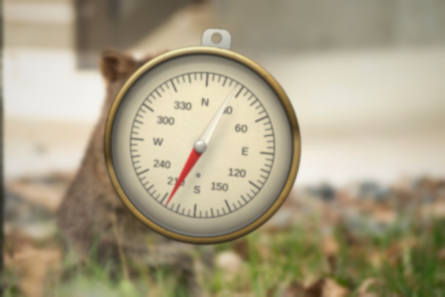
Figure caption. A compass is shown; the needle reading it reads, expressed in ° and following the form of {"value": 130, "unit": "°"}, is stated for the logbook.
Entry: {"value": 205, "unit": "°"}
